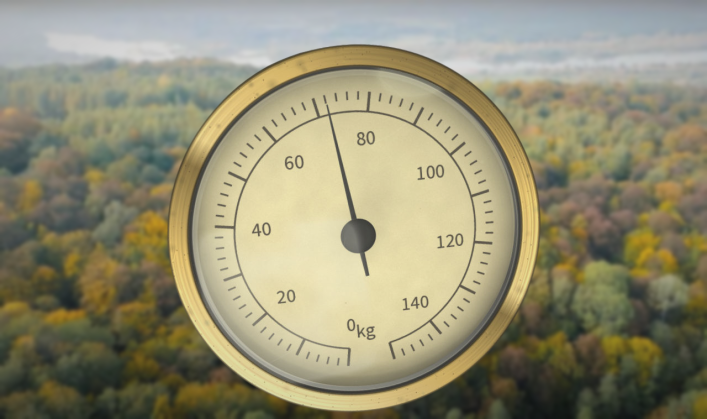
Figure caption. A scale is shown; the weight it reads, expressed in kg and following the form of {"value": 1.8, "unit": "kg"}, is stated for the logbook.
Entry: {"value": 72, "unit": "kg"}
